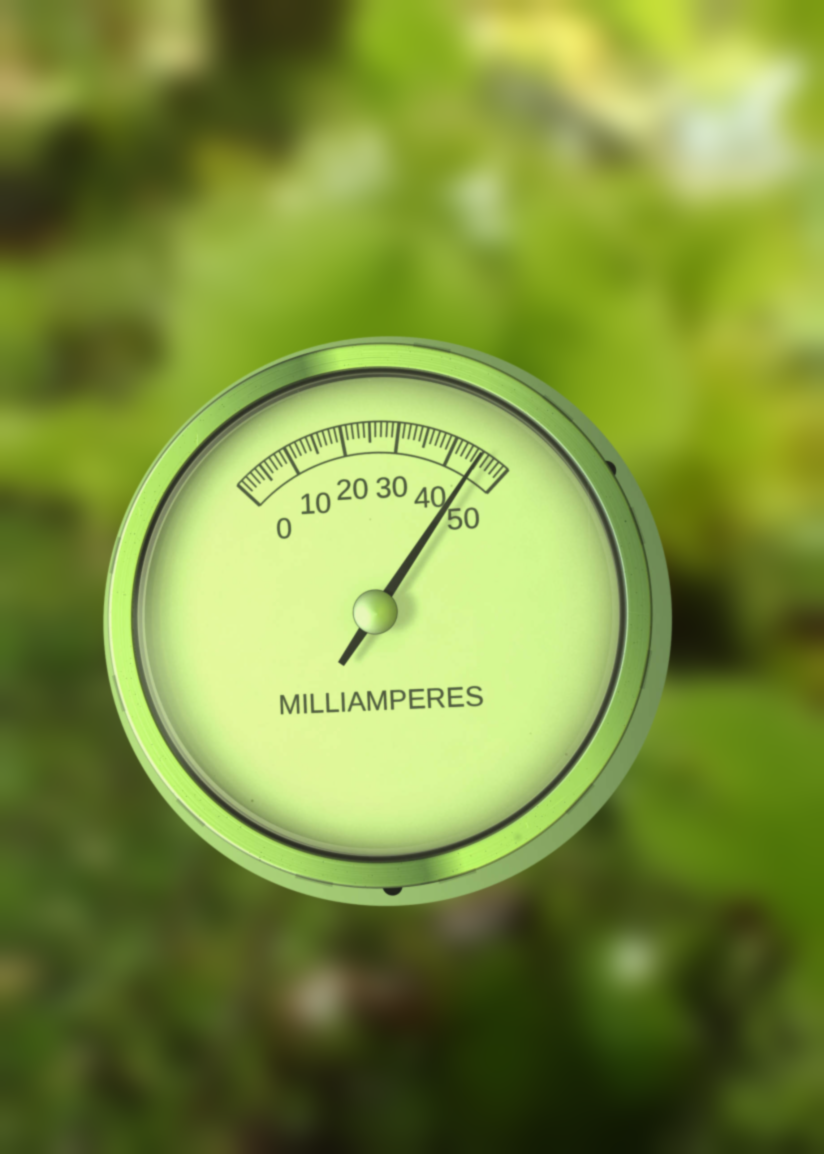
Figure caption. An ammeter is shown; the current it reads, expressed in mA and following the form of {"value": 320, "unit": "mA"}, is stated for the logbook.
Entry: {"value": 45, "unit": "mA"}
